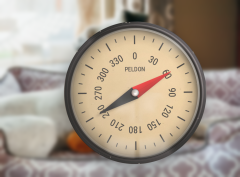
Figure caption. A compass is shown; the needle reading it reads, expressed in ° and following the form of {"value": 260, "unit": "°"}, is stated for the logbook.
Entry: {"value": 60, "unit": "°"}
